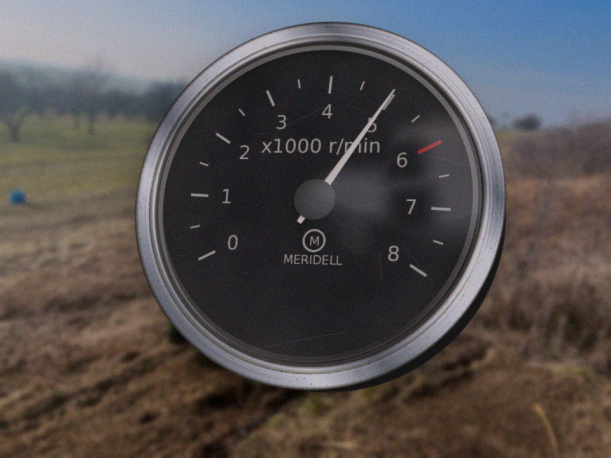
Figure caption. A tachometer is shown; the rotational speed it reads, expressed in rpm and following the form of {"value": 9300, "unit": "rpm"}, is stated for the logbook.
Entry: {"value": 5000, "unit": "rpm"}
